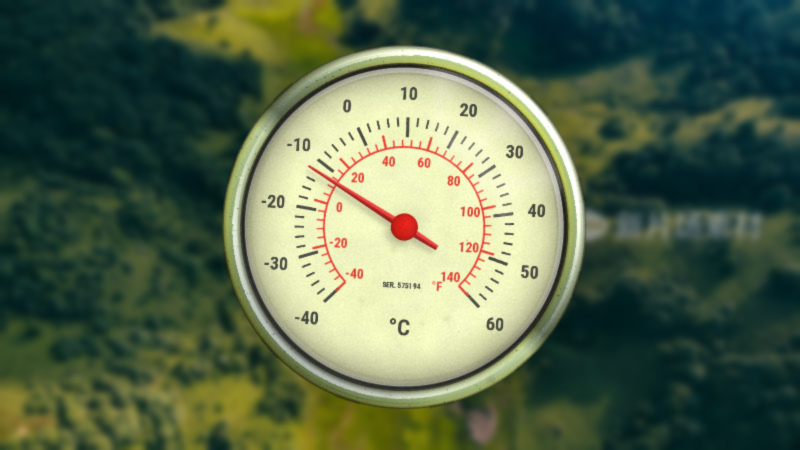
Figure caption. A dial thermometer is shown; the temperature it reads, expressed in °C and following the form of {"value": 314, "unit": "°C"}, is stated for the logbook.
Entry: {"value": -12, "unit": "°C"}
